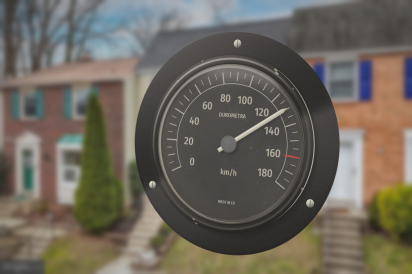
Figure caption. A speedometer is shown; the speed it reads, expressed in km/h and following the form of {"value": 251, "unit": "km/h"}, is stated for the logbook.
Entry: {"value": 130, "unit": "km/h"}
